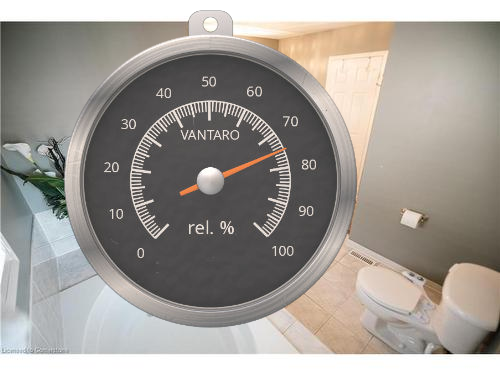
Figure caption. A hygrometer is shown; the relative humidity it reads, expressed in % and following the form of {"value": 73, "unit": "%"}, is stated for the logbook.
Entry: {"value": 75, "unit": "%"}
